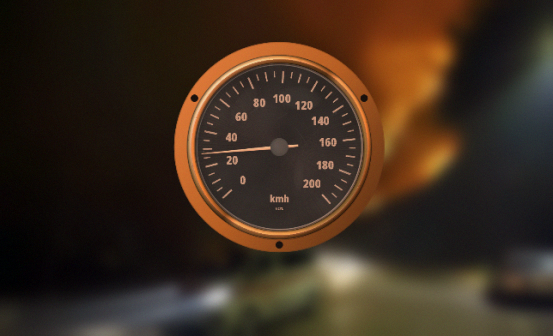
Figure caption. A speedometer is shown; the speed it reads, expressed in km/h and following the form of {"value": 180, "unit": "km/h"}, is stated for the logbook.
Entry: {"value": 27.5, "unit": "km/h"}
